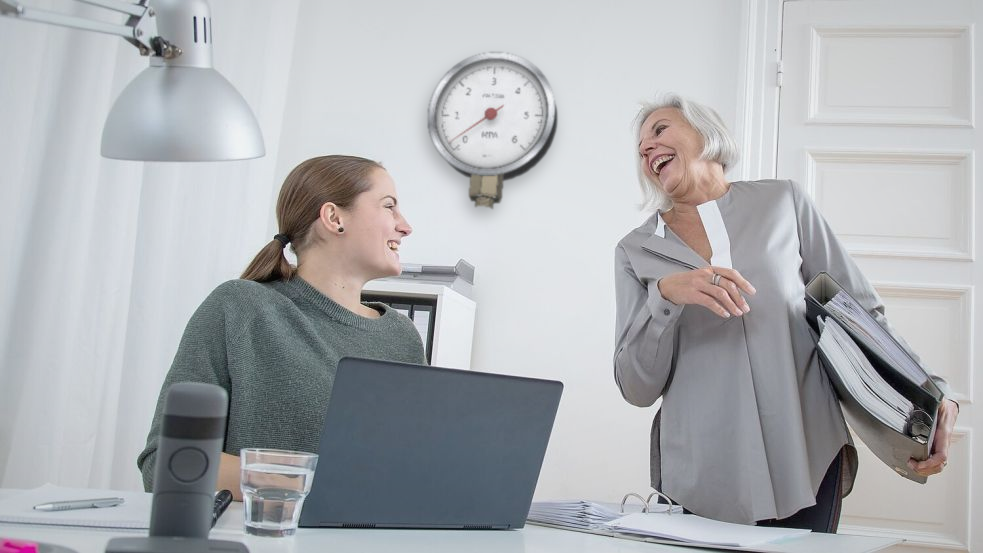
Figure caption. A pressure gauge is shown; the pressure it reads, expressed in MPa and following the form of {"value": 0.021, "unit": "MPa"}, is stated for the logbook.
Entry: {"value": 0.2, "unit": "MPa"}
